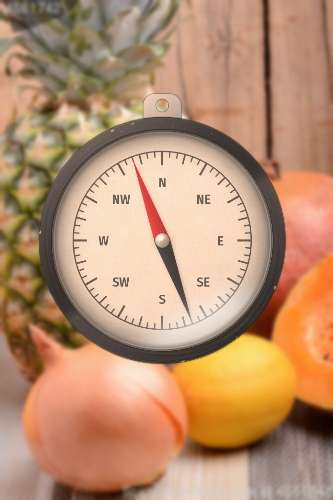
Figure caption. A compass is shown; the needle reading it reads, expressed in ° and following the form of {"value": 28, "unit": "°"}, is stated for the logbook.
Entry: {"value": 340, "unit": "°"}
